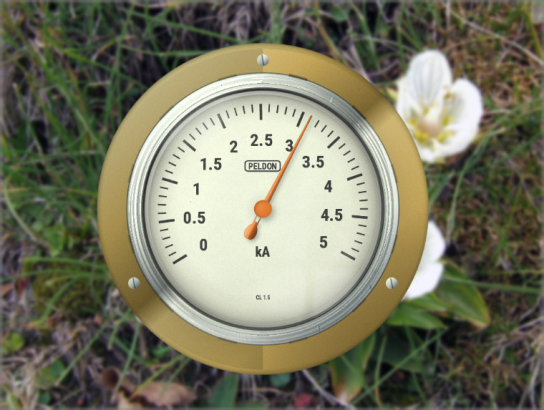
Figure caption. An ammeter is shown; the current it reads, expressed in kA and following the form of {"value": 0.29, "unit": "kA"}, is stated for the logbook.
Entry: {"value": 3.1, "unit": "kA"}
